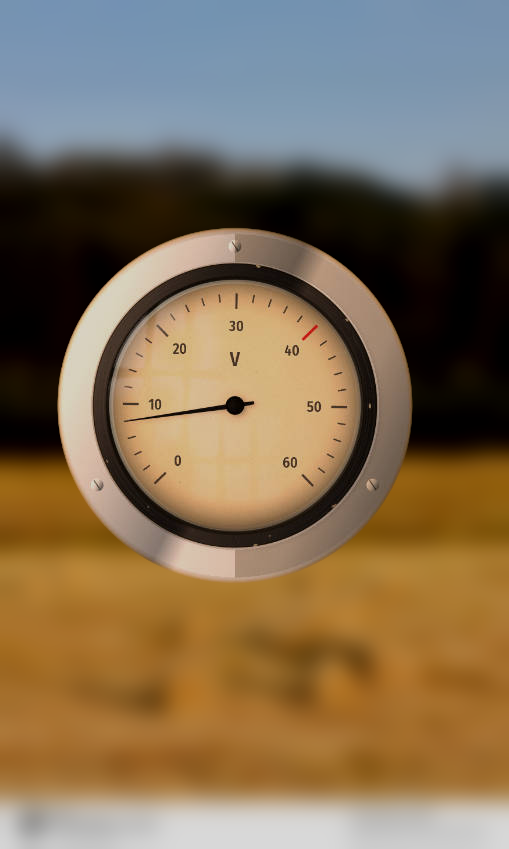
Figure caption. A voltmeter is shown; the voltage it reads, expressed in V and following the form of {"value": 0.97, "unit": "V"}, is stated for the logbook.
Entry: {"value": 8, "unit": "V"}
